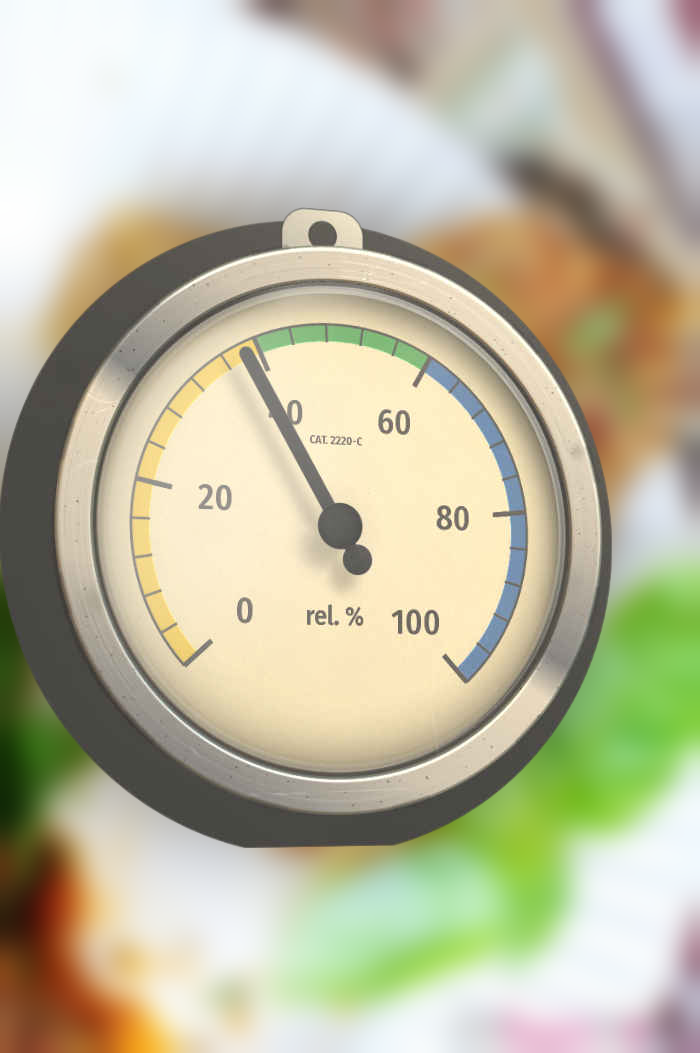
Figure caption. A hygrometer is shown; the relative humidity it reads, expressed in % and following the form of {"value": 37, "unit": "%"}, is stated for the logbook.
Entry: {"value": 38, "unit": "%"}
